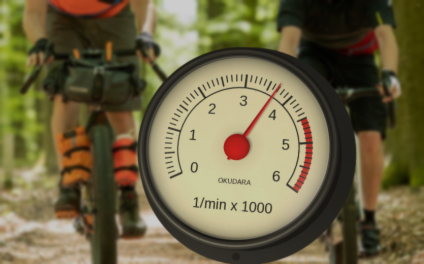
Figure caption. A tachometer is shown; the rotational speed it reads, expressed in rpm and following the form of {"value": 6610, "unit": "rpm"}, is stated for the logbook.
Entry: {"value": 3700, "unit": "rpm"}
